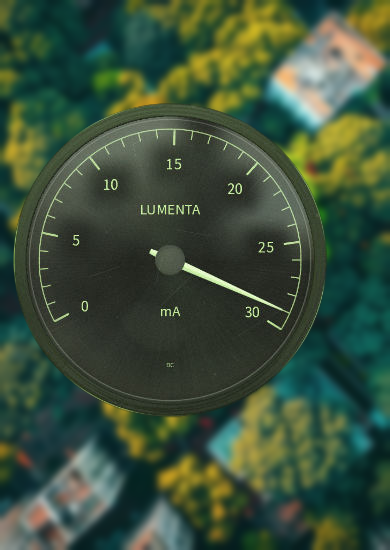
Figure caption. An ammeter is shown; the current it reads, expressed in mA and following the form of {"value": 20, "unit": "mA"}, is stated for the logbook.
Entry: {"value": 29, "unit": "mA"}
